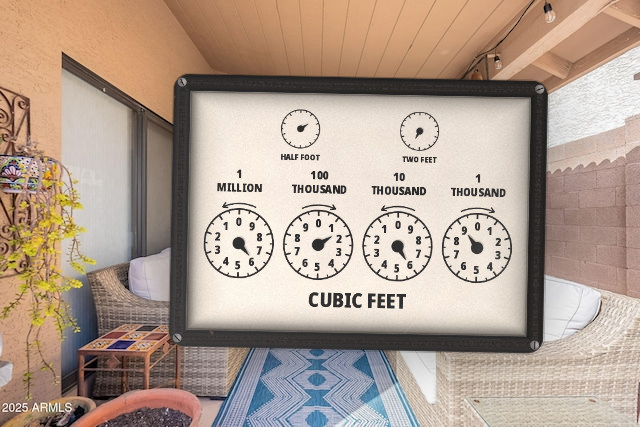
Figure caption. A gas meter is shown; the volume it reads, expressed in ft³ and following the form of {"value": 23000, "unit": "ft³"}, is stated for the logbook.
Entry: {"value": 615900, "unit": "ft³"}
